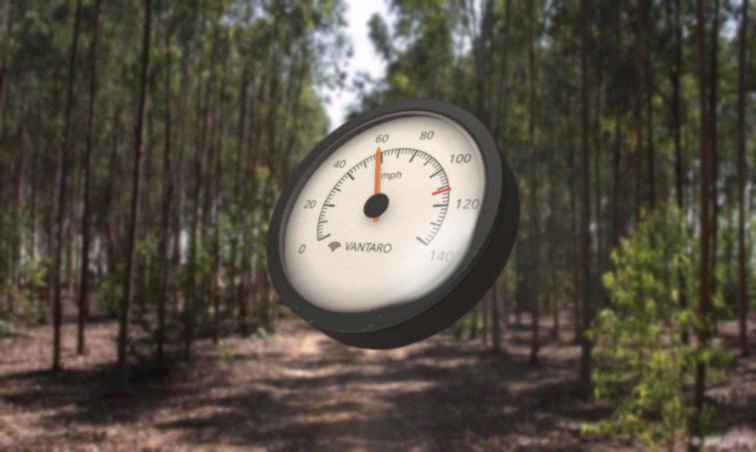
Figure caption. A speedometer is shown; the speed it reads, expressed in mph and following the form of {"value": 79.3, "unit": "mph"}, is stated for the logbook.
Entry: {"value": 60, "unit": "mph"}
